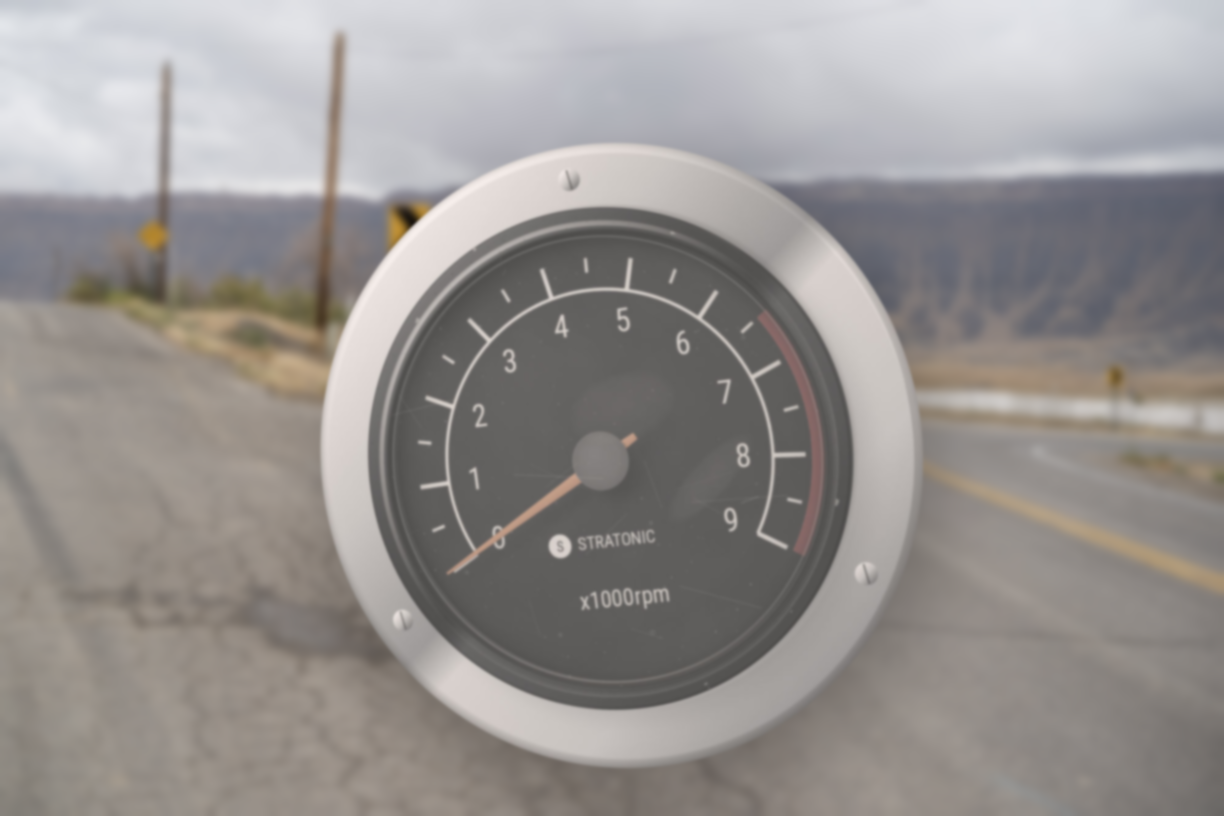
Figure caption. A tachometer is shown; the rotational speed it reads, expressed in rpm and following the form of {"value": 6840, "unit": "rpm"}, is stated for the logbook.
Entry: {"value": 0, "unit": "rpm"}
